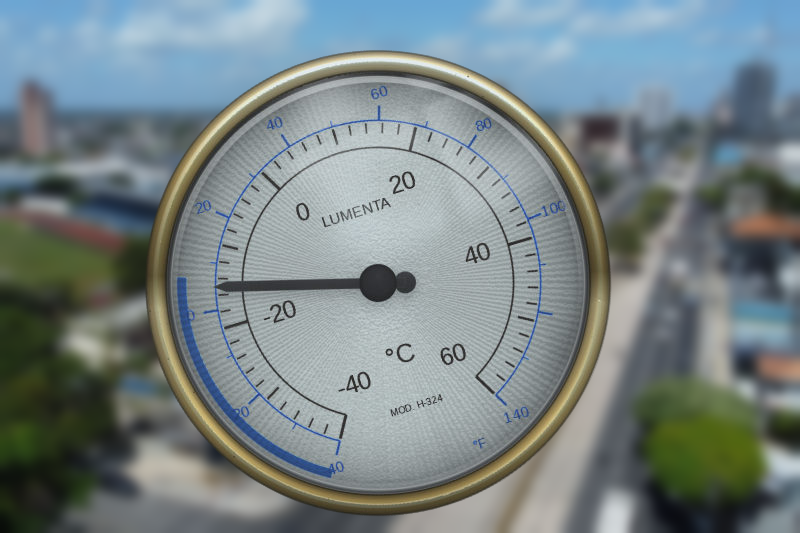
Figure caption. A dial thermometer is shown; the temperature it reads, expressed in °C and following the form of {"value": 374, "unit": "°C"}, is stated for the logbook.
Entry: {"value": -15, "unit": "°C"}
